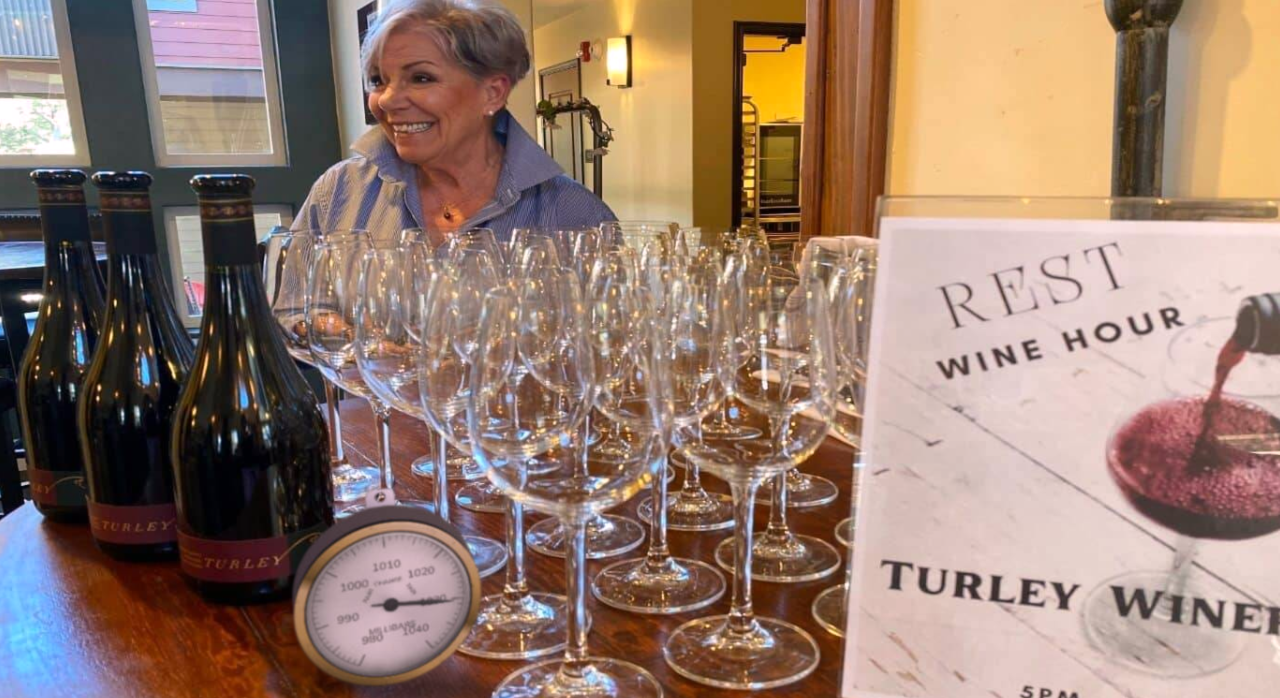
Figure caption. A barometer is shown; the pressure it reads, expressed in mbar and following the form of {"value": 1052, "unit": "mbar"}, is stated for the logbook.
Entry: {"value": 1030, "unit": "mbar"}
